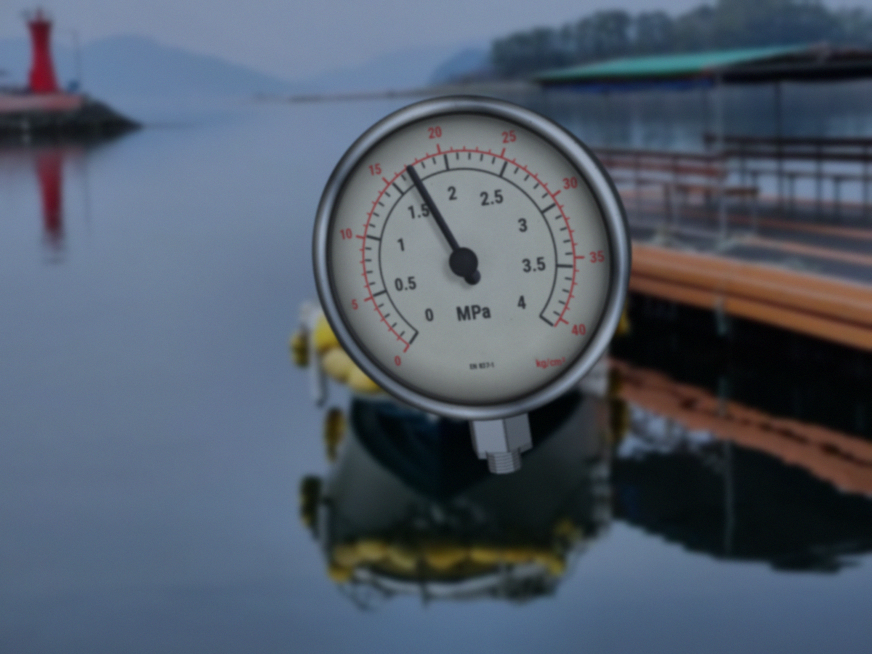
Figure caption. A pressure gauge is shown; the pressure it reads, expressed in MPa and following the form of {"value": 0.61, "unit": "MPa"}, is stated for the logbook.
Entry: {"value": 1.7, "unit": "MPa"}
